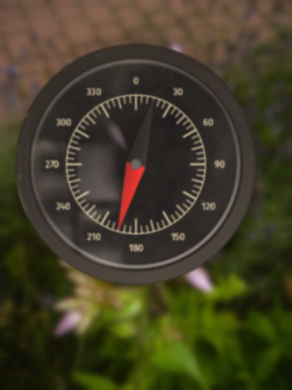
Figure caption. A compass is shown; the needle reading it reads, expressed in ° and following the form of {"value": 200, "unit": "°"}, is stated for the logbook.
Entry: {"value": 195, "unit": "°"}
